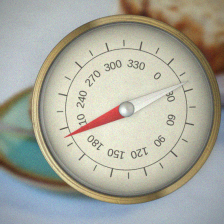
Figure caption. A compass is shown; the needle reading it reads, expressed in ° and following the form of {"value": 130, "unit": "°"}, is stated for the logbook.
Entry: {"value": 202.5, "unit": "°"}
